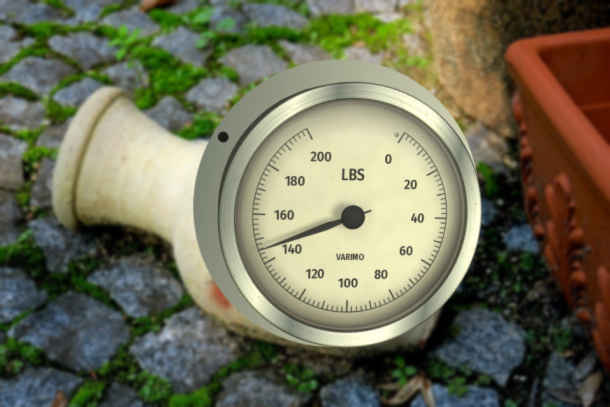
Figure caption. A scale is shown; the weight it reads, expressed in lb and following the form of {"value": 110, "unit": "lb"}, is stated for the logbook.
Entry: {"value": 146, "unit": "lb"}
